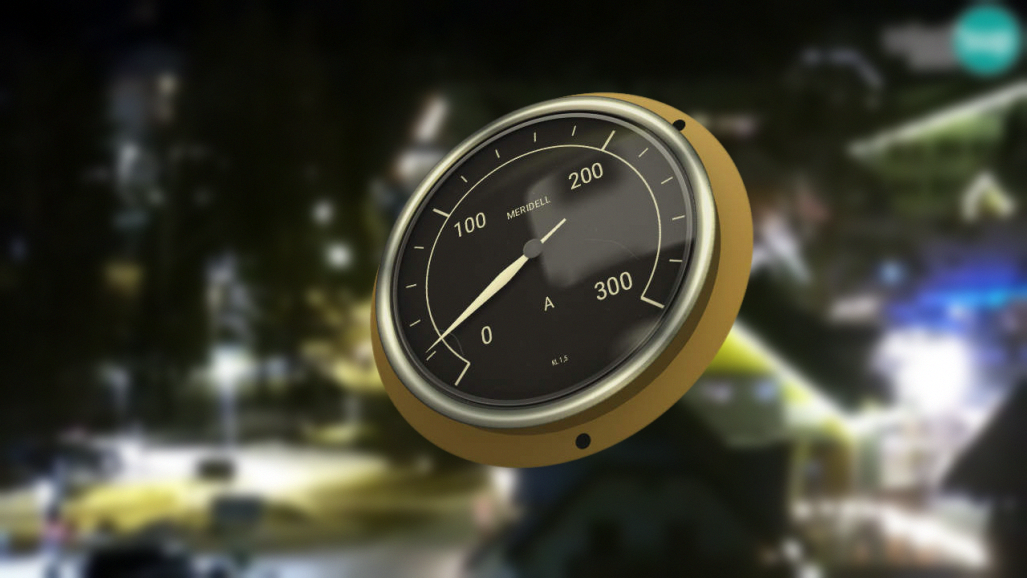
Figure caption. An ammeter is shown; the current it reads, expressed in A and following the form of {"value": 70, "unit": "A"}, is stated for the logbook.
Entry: {"value": 20, "unit": "A"}
